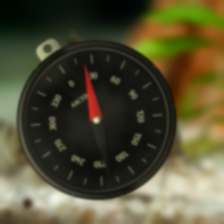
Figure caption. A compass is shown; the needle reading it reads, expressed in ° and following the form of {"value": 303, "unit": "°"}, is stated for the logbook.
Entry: {"value": 22.5, "unit": "°"}
